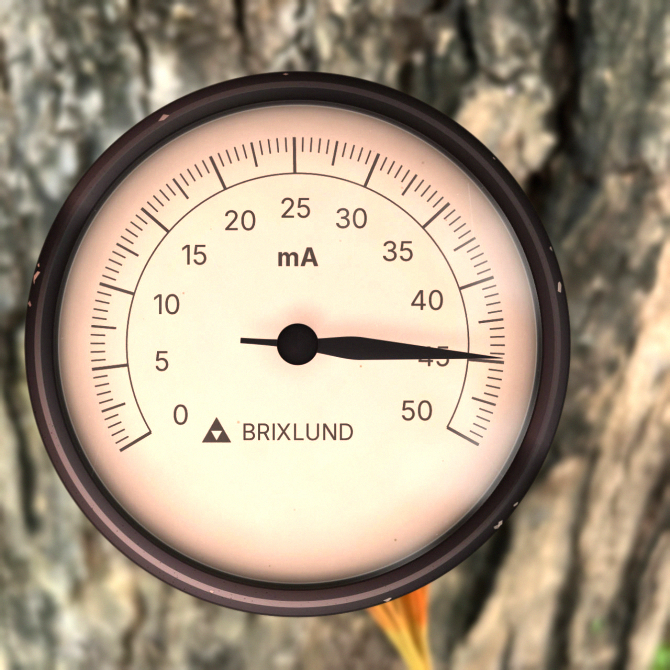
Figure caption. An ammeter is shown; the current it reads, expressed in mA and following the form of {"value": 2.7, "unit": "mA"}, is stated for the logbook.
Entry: {"value": 44.75, "unit": "mA"}
